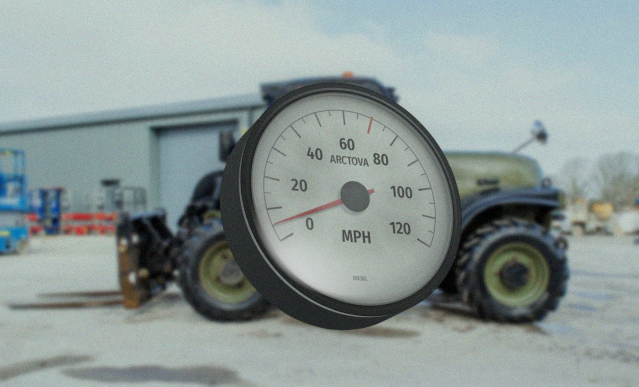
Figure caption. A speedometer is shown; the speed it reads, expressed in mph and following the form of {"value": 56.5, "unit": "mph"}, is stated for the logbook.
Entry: {"value": 5, "unit": "mph"}
